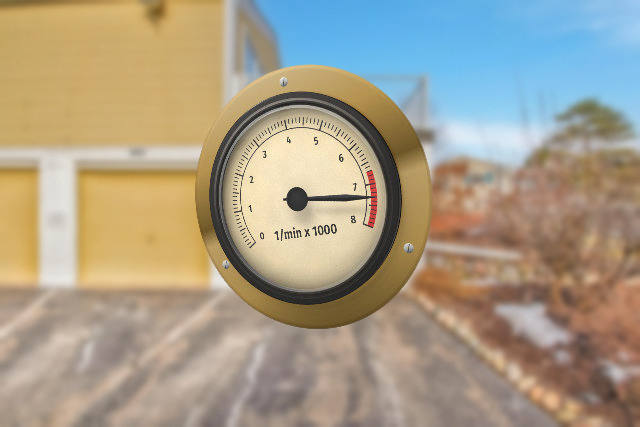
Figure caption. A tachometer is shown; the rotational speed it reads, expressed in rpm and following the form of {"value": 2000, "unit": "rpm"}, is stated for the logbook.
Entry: {"value": 7300, "unit": "rpm"}
